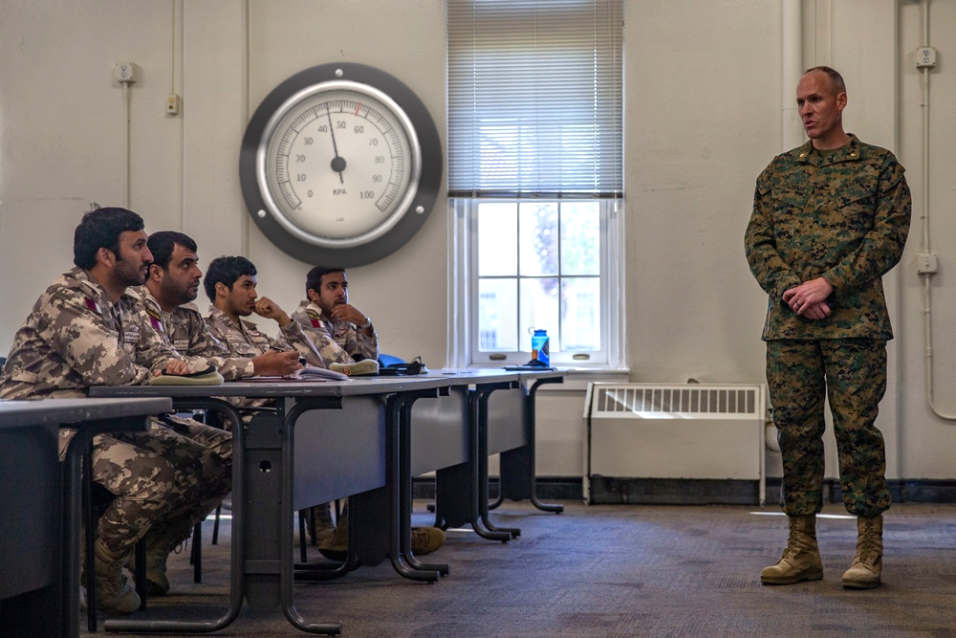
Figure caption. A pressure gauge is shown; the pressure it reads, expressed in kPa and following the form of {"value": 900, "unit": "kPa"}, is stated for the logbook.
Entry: {"value": 45, "unit": "kPa"}
